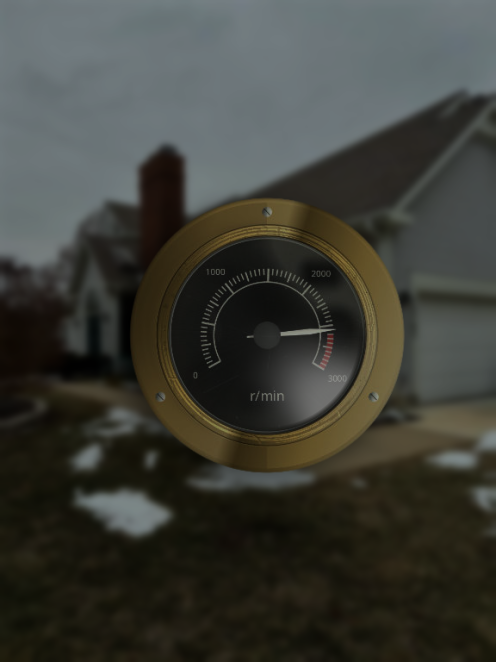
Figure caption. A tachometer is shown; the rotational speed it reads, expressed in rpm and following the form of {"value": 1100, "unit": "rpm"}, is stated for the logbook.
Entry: {"value": 2550, "unit": "rpm"}
